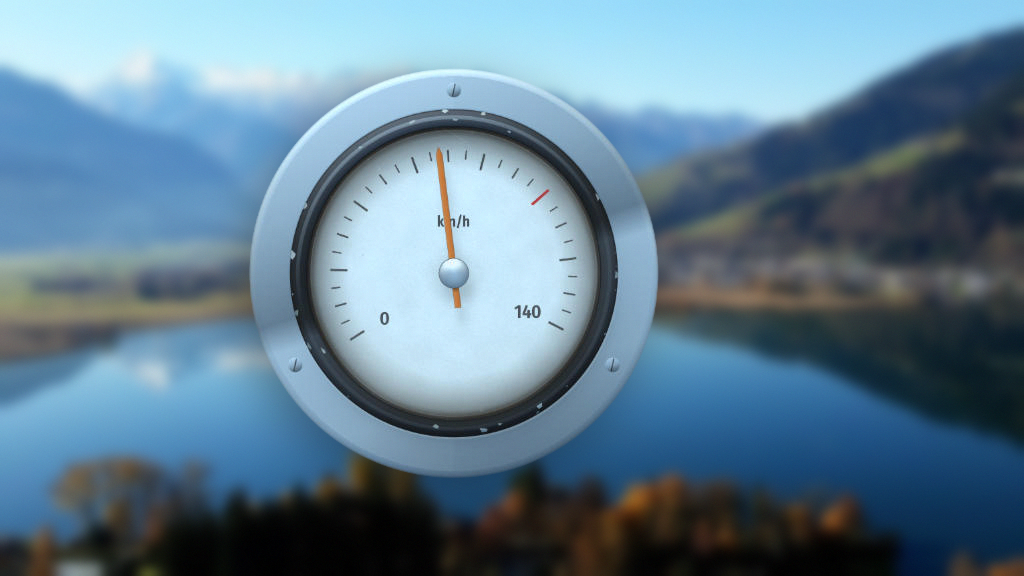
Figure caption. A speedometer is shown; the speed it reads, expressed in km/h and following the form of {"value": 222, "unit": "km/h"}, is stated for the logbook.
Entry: {"value": 67.5, "unit": "km/h"}
